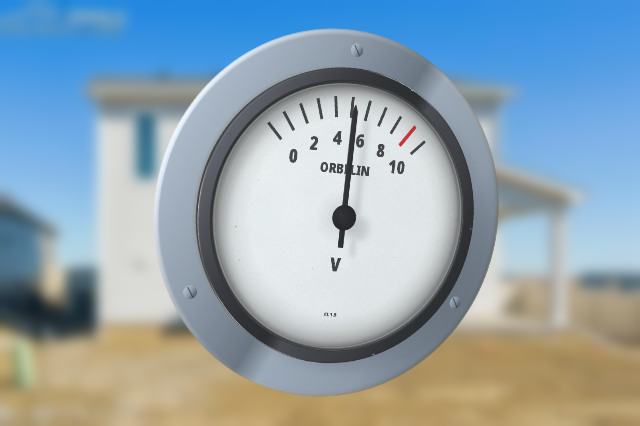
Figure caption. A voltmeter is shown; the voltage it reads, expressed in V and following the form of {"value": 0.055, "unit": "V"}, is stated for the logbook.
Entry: {"value": 5, "unit": "V"}
